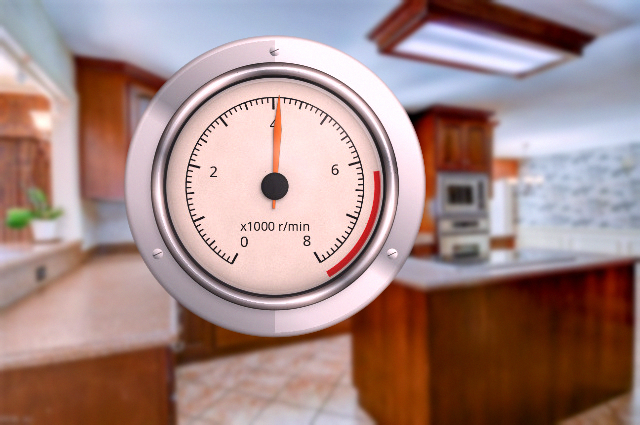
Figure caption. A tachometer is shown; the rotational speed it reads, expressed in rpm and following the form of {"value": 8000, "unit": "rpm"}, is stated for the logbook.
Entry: {"value": 4100, "unit": "rpm"}
